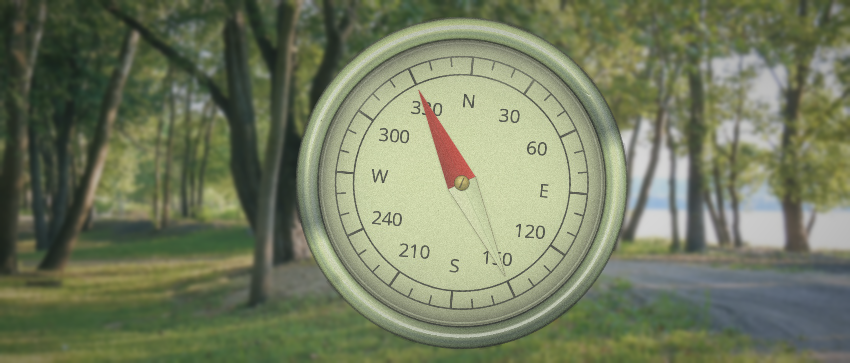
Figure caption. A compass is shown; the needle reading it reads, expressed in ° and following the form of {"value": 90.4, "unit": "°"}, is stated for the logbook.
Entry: {"value": 330, "unit": "°"}
